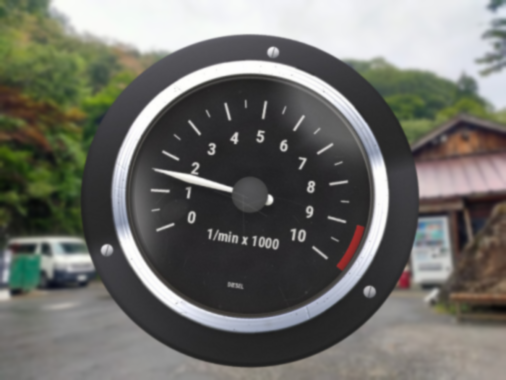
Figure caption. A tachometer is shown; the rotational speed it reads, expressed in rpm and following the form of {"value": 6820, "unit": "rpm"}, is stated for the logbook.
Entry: {"value": 1500, "unit": "rpm"}
